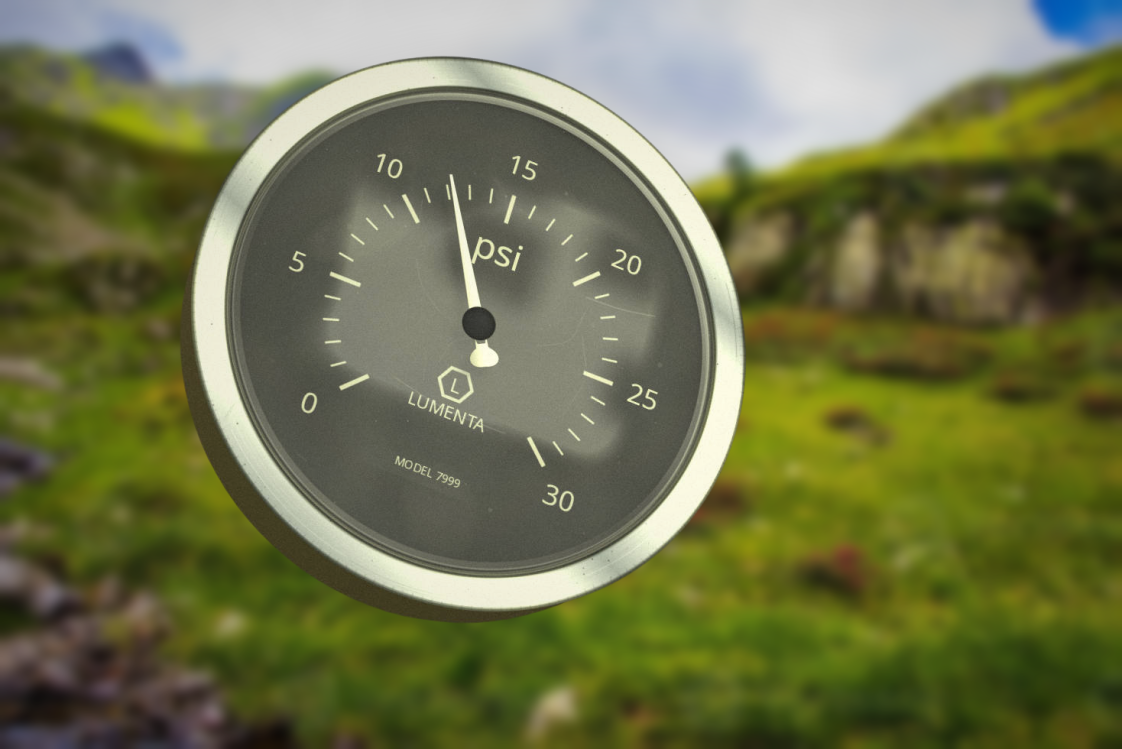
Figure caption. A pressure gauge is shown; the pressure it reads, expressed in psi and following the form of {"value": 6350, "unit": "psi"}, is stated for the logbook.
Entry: {"value": 12, "unit": "psi"}
